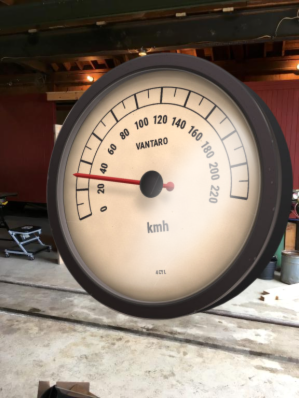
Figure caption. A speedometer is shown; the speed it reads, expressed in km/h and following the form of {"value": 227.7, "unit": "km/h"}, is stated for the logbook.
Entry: {"value": 30, "unit": "km/h"}
